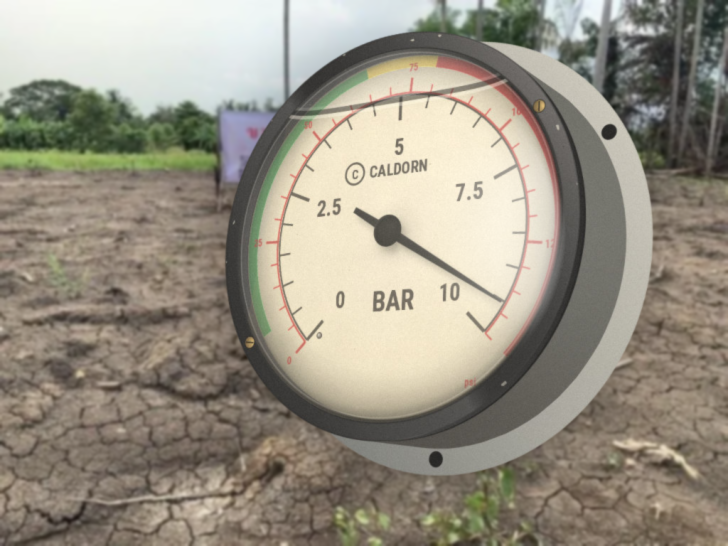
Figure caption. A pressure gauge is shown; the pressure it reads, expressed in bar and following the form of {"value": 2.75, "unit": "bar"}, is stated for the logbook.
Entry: {"value": 9.5, "unit": "bar"}
